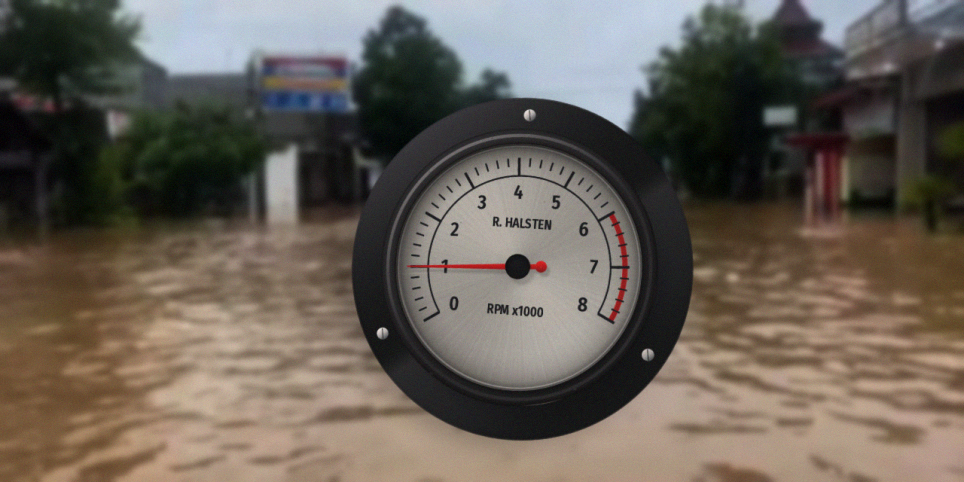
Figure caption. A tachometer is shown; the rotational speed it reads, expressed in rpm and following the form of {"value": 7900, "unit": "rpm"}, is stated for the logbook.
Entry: {"value": 1000, "unit": "rpm"}
